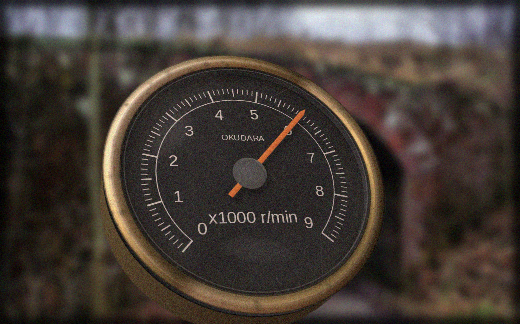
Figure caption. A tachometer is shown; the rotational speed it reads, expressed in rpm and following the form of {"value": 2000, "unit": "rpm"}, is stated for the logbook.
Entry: {"value": 6000, "unit": "rpm"}
